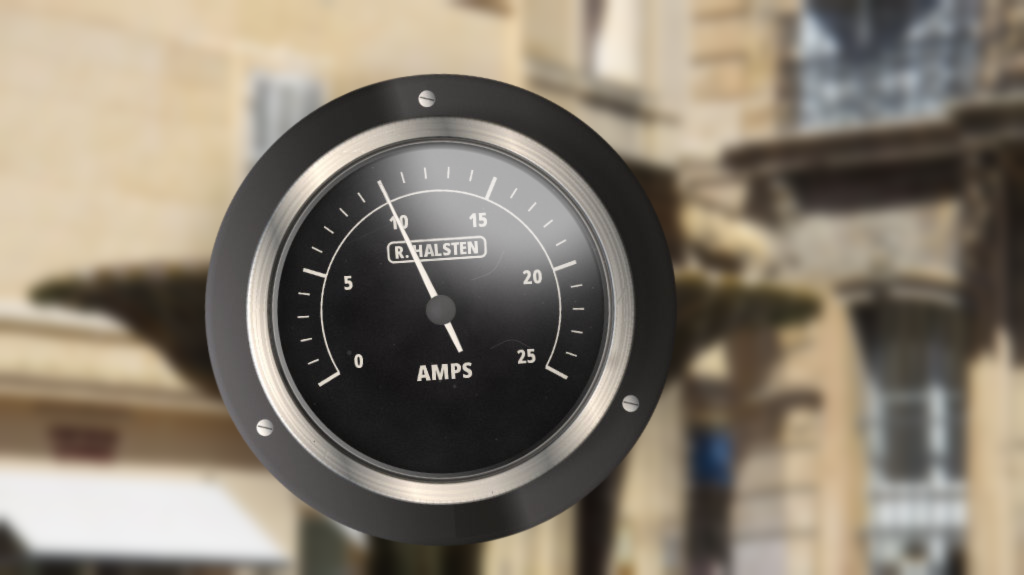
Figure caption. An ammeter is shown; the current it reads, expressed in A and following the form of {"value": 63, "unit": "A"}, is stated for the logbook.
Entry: {"value": 10, "unit": "A"}
